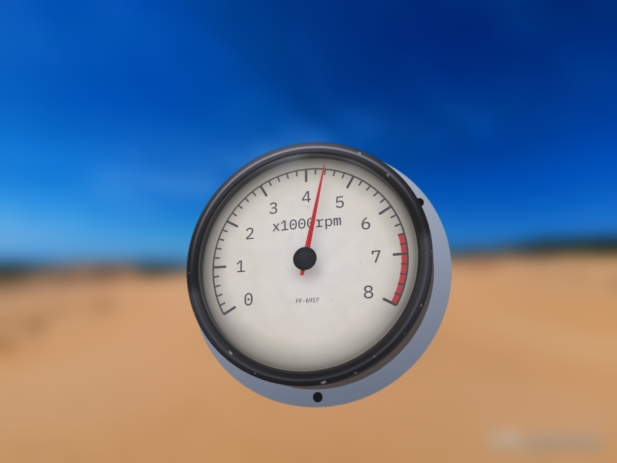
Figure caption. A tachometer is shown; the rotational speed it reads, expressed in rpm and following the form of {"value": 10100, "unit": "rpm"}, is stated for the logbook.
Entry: {"value": 4400, "unit": "rpm"}
